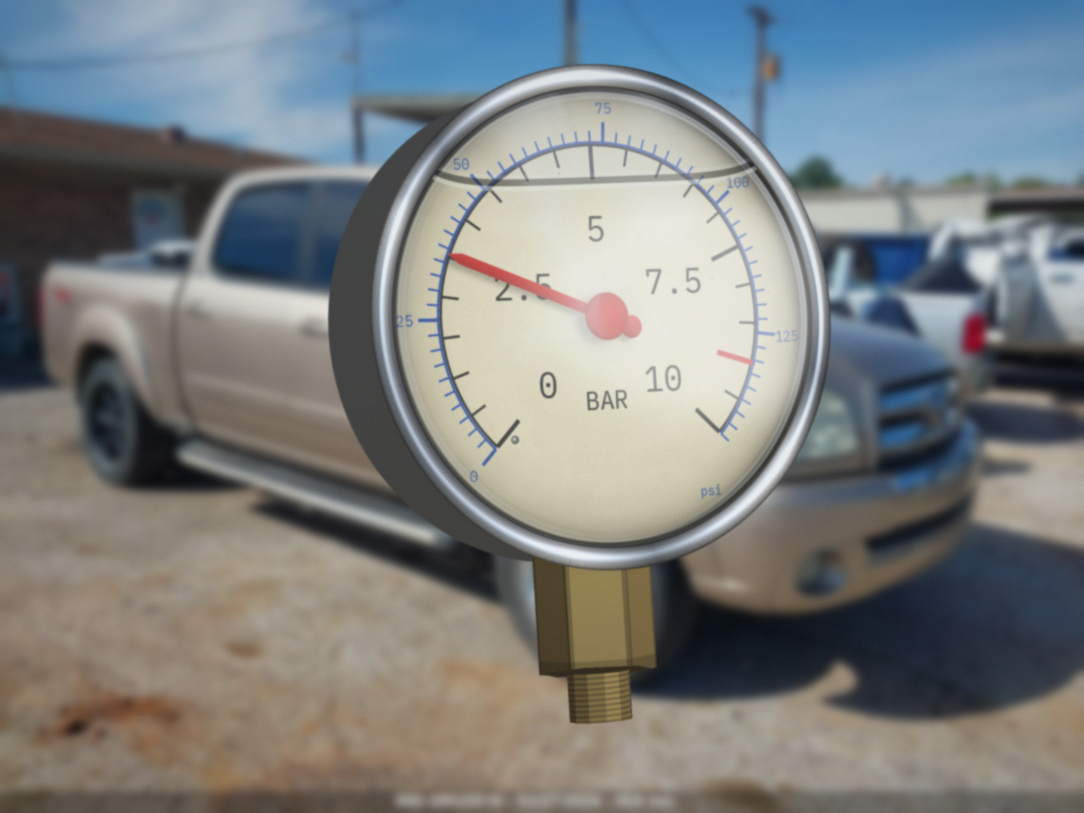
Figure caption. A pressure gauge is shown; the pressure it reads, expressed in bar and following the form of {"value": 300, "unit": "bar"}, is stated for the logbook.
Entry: {"value": 2.5, "unit": "bar"}
